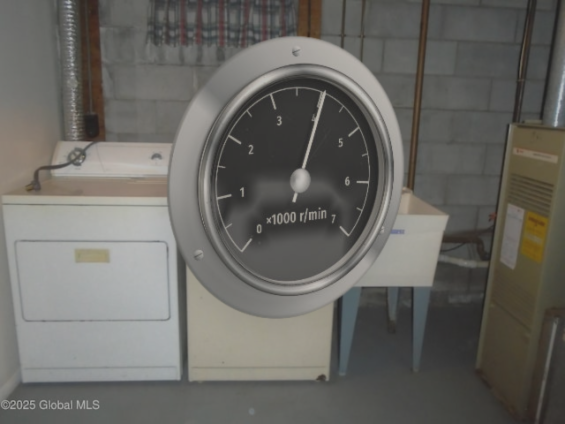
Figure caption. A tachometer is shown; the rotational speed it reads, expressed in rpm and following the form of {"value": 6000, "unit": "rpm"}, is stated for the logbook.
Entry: {"value": 4000, "unit": "rpm"}
